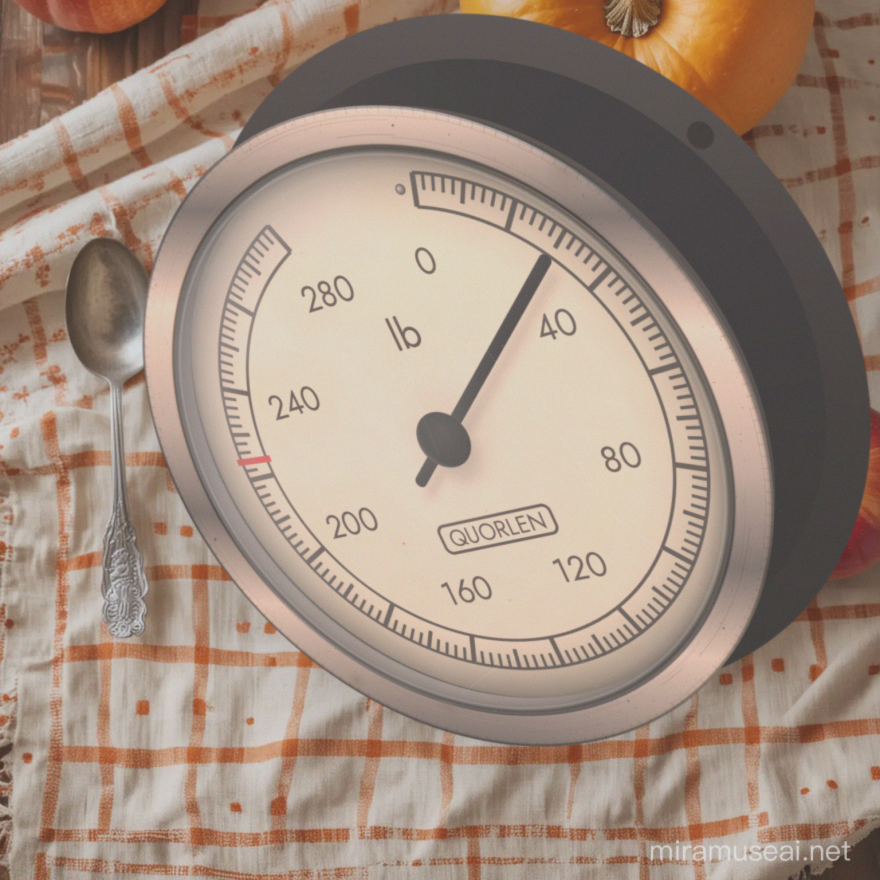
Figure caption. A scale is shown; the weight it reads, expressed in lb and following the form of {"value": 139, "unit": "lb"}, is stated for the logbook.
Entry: {"value": 30, "unit": "lb"}
